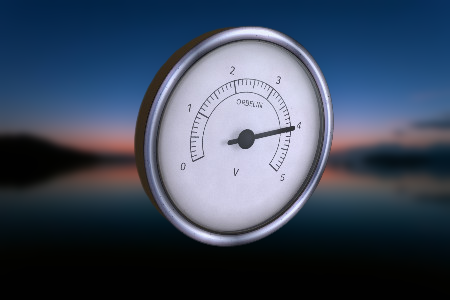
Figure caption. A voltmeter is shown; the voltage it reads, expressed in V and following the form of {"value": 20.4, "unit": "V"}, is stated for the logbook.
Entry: {"value": 4, "unit": "V"}
